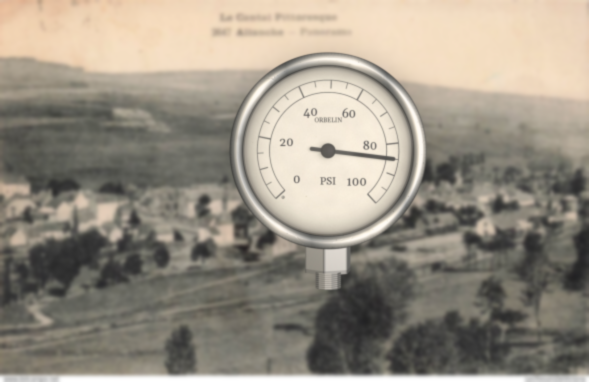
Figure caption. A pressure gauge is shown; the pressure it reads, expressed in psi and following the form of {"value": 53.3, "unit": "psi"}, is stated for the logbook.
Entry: {"value": 85, "unit": "psi"}
